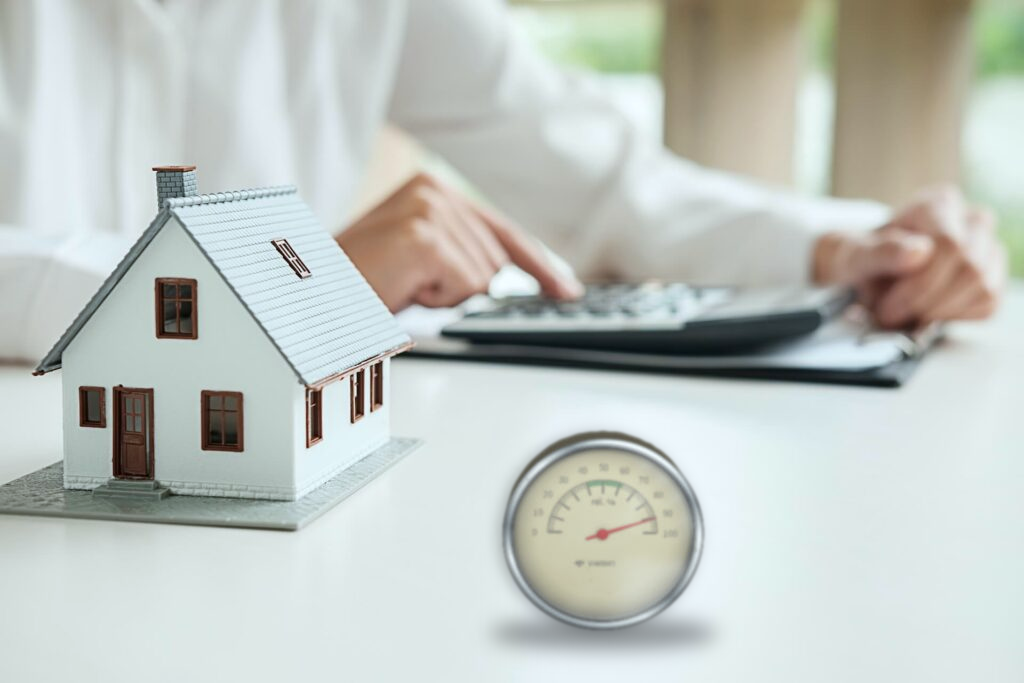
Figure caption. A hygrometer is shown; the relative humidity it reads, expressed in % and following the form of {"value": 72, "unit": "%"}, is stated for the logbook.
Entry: {"value": 90, "unit": "%"}
